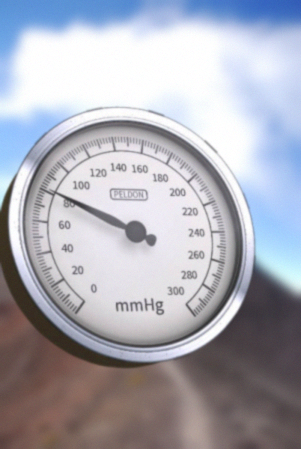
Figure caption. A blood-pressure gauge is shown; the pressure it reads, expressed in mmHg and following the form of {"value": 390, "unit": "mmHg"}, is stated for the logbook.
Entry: {"value": 80, "unit": "mmHg"}
